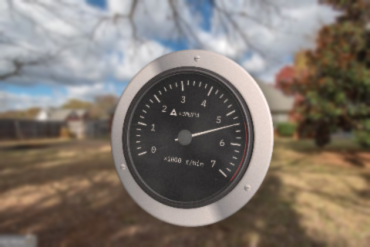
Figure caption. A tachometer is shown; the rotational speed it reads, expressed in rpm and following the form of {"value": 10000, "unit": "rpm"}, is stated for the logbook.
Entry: {"value": 5400, "unit": "rpm"}
